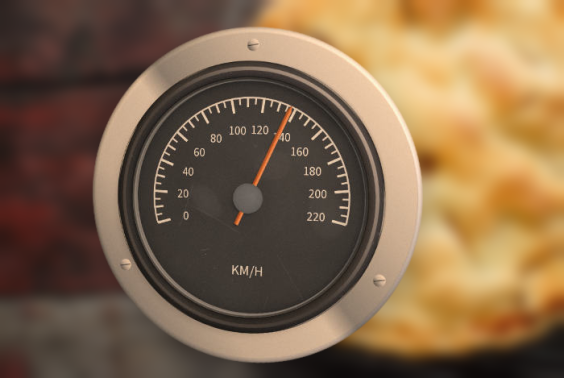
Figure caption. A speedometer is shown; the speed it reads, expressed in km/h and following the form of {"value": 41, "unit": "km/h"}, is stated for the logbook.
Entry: {"value": 137.5, "unit": "km/h"}
